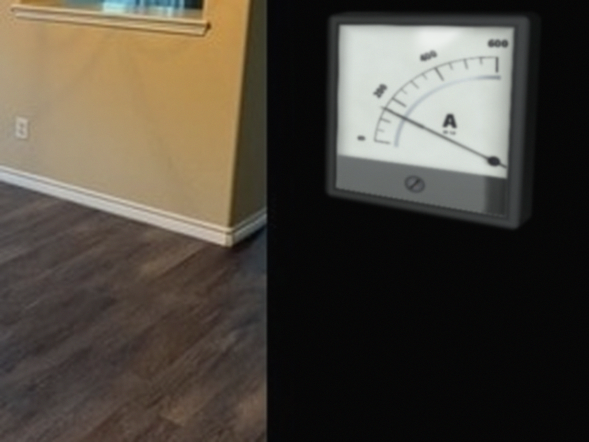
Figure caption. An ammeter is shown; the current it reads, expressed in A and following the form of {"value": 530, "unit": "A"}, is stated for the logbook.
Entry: {"value": 150, "unit": "A"}
